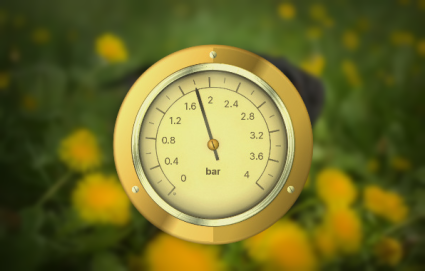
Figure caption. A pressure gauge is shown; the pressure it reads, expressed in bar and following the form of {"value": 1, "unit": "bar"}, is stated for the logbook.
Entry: {"value": 1.8, "unit": "bar"}
